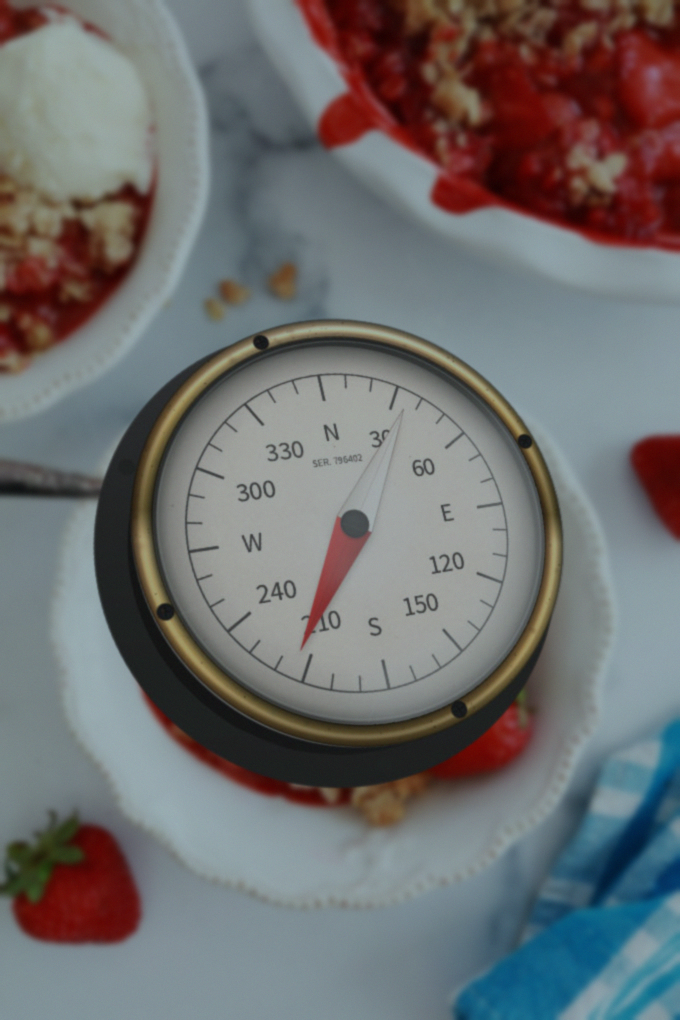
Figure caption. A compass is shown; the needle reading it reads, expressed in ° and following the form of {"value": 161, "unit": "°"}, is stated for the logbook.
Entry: {"value": 215, "unit": "°"}
